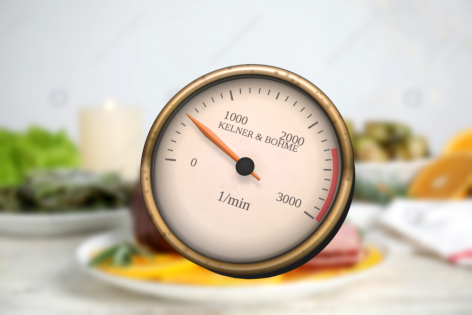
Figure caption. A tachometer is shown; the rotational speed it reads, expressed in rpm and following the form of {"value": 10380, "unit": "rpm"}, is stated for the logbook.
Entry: {"value": 500, "unit": "rpm"}
